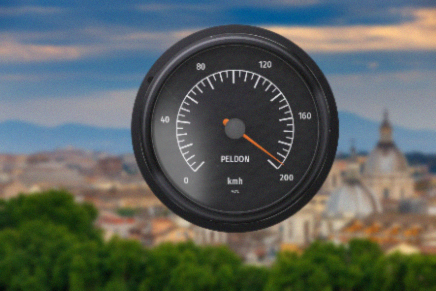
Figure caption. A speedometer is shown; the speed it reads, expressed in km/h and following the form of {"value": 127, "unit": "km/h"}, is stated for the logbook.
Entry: {"value": 195, "unit": "km/h"}
